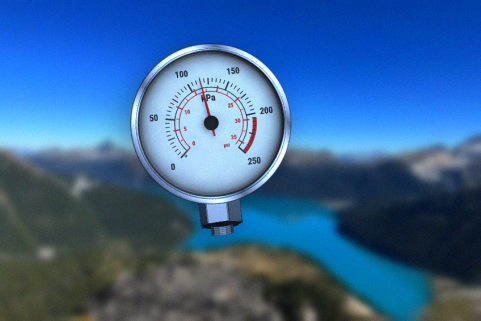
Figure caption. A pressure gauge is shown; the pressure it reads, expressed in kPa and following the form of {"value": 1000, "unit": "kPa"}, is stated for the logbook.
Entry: {"value": 115, "unit": "kPa"}
